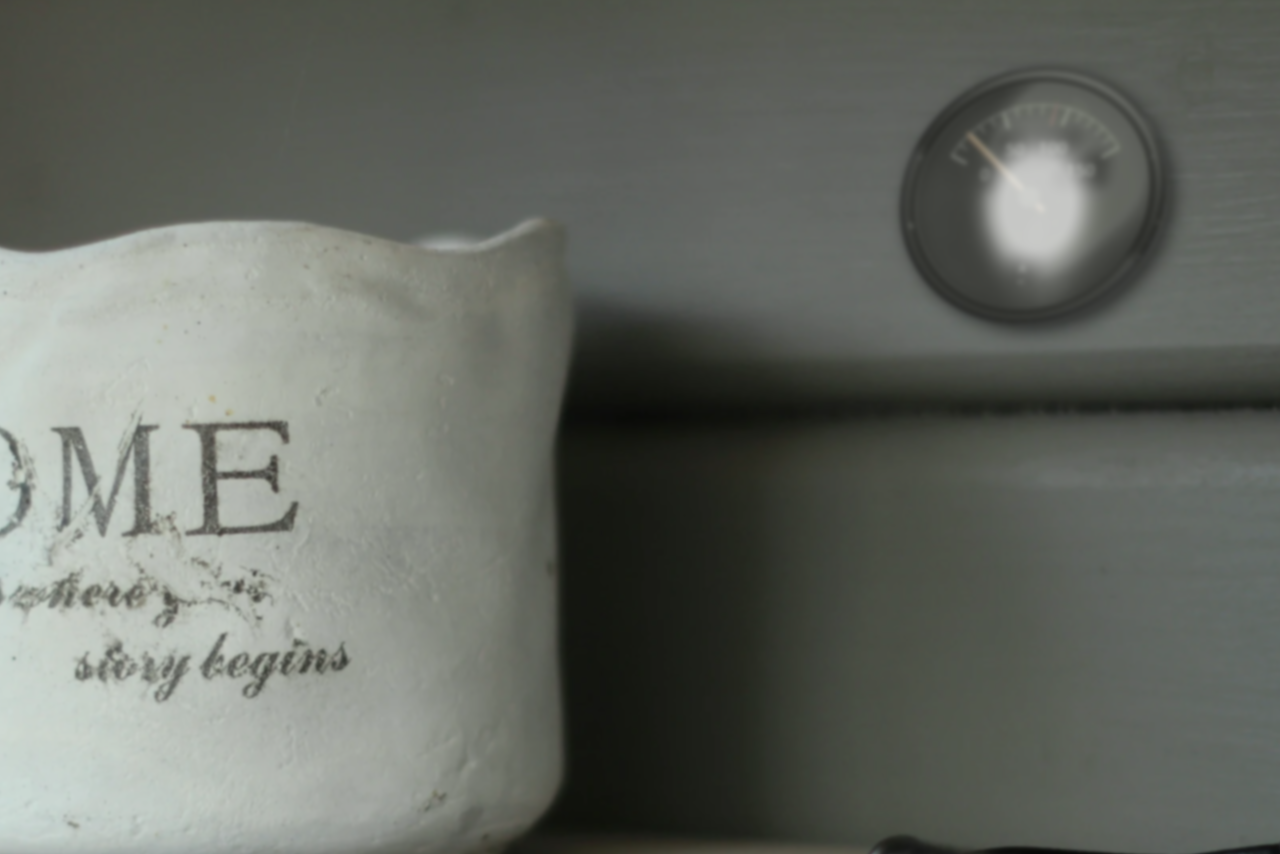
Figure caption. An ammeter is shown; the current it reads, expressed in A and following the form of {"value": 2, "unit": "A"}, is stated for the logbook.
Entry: {"value": 20, "unit": "A"}
